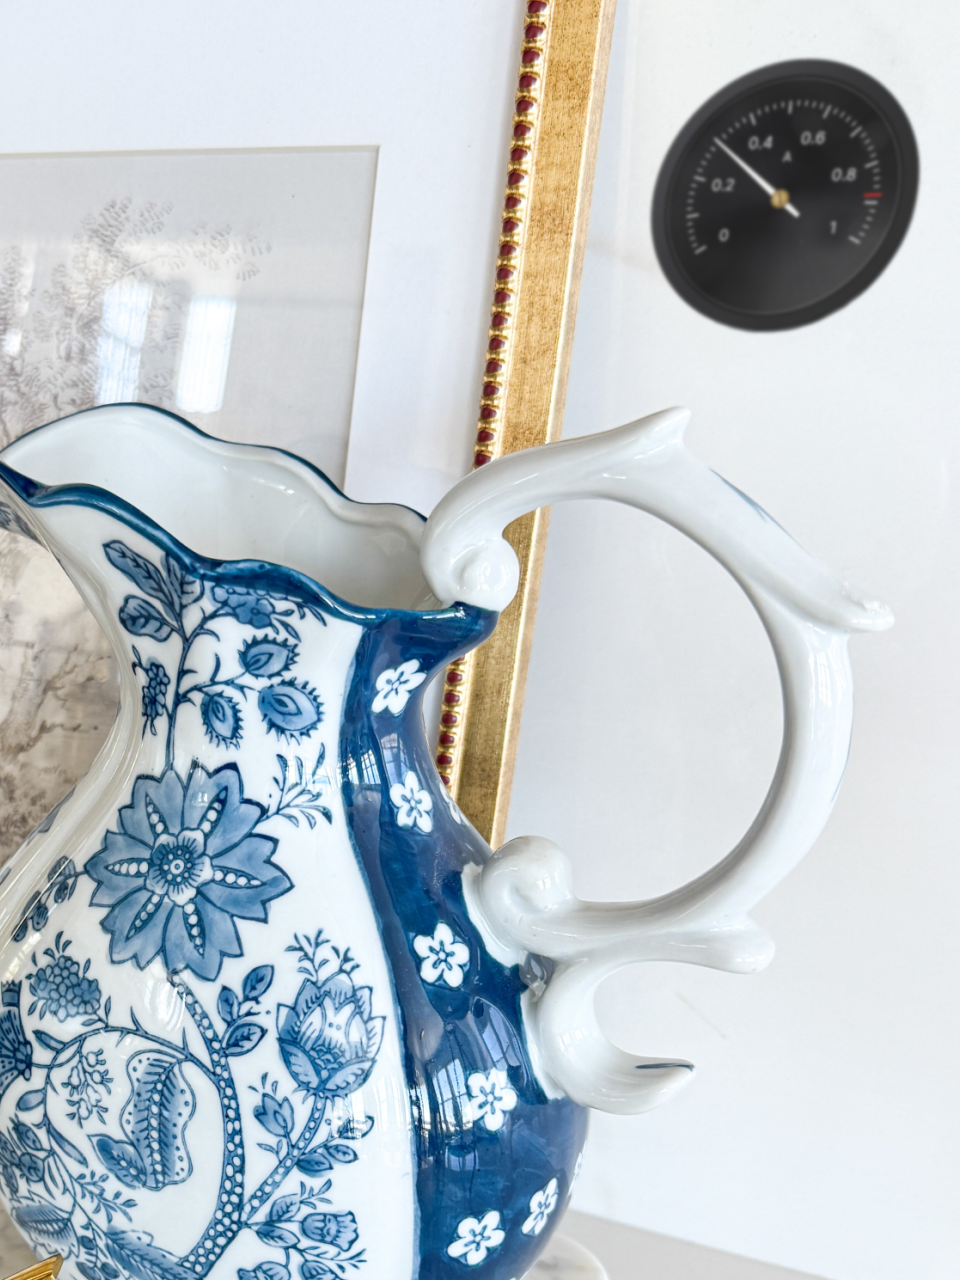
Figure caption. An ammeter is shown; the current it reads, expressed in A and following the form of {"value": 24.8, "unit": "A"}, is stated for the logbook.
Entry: {"value": 0.3, "unit": "A"}
